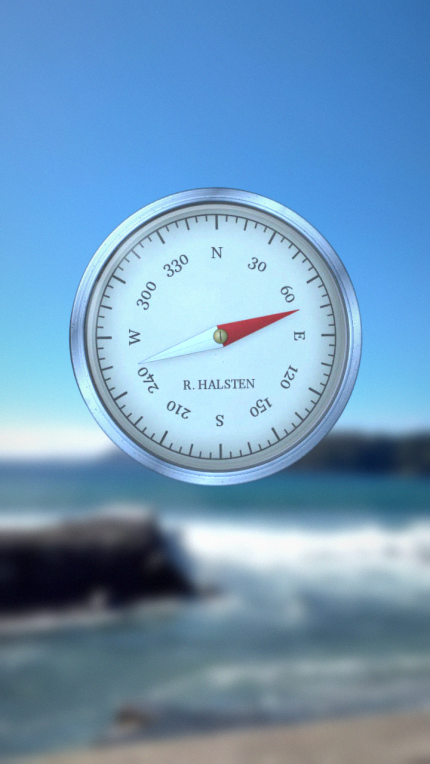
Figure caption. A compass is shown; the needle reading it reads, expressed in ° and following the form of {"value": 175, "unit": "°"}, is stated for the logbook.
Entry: {"value": 72.5, "unit": "°"}
